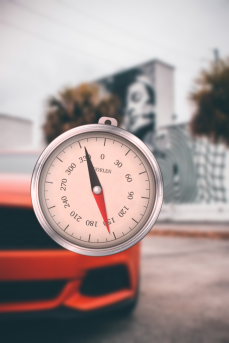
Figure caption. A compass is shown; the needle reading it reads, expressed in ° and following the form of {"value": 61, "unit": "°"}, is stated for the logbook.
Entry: {"value": 155, "unit": "°"}
